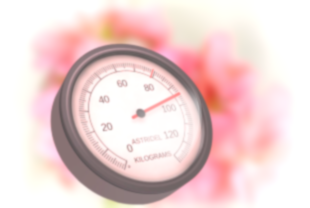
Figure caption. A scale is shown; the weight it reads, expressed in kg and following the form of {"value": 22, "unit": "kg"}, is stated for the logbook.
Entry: {"value": 95, "unit": "kg"}
